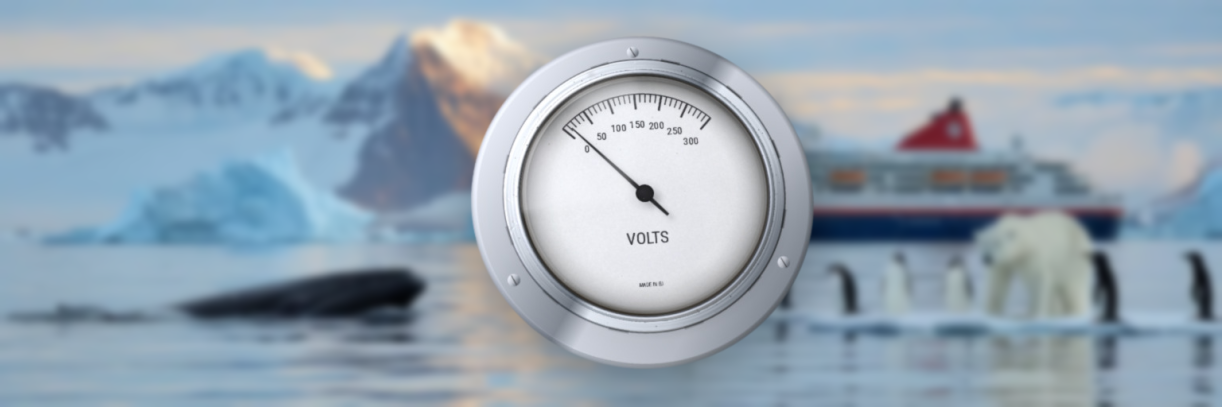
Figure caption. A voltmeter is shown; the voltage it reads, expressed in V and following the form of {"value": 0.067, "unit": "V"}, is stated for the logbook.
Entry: {"value": 10, "unit": "V"}
